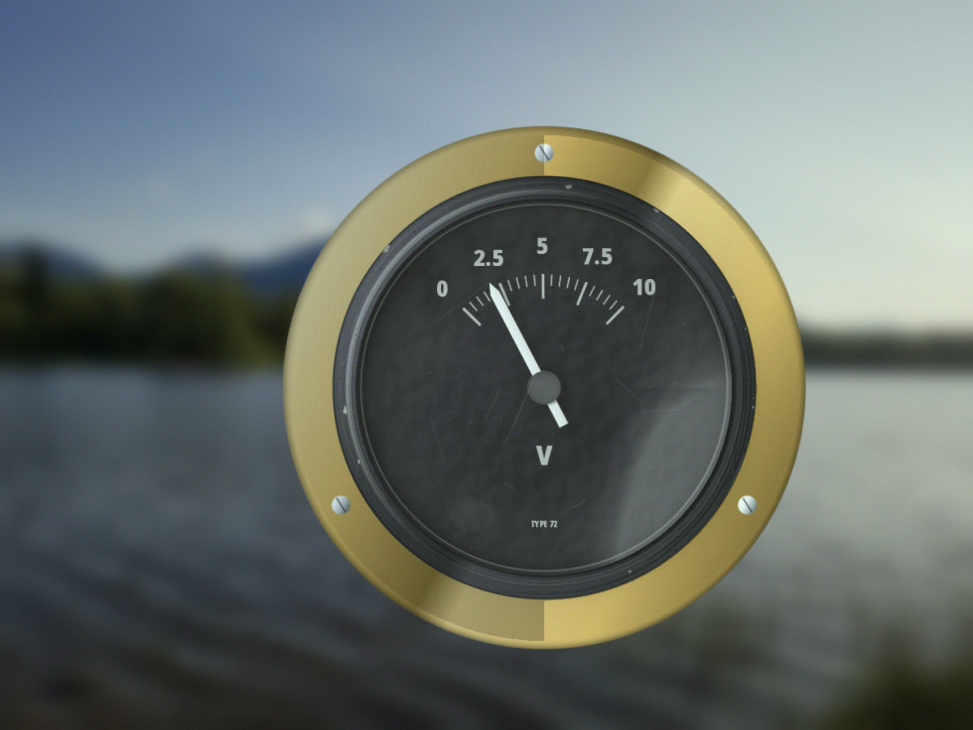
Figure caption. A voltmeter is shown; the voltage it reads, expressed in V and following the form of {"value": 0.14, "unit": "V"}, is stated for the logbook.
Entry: {"value": 2, "unit": "V"}
